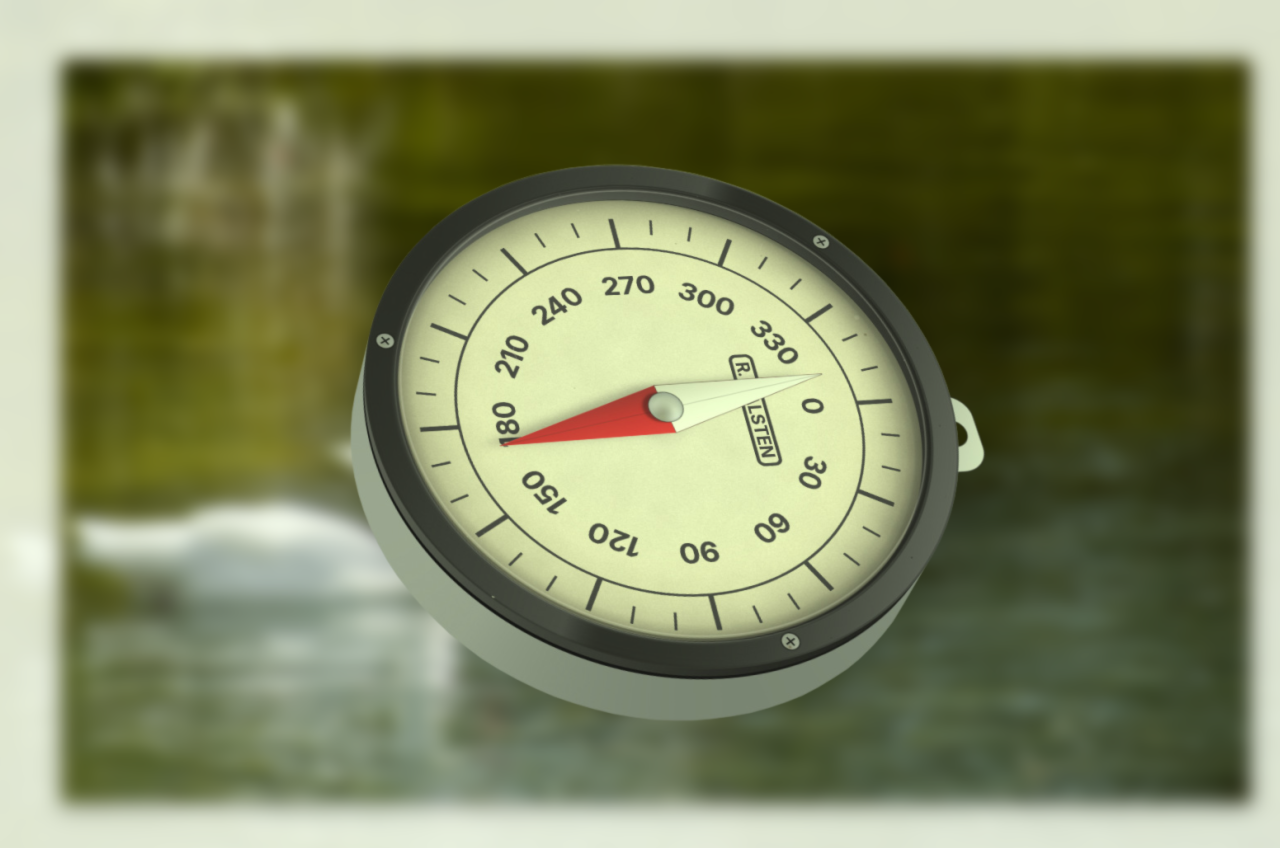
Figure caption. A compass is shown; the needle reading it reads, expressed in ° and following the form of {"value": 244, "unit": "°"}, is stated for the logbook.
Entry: {"value": 170, "unit": "°"}
